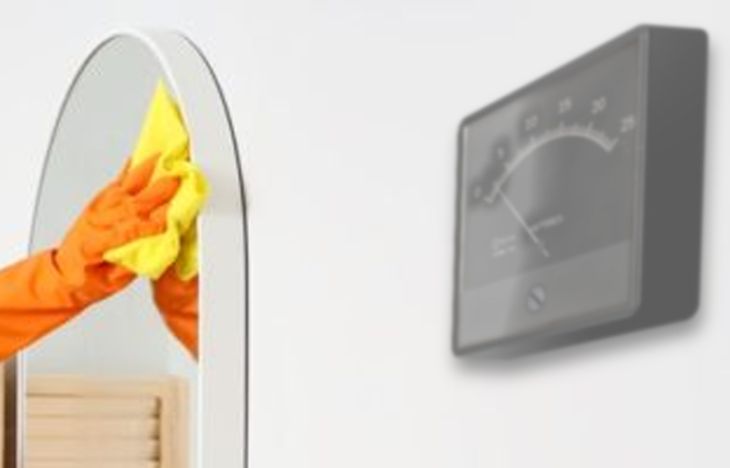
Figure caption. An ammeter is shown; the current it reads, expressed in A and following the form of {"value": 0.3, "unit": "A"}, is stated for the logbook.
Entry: {"value": 2.5, "unit": "A"}
